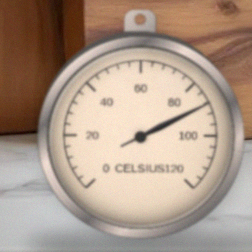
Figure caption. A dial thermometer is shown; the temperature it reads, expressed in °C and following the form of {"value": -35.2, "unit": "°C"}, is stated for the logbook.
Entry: {"value": 88, "unit": "°C"}
